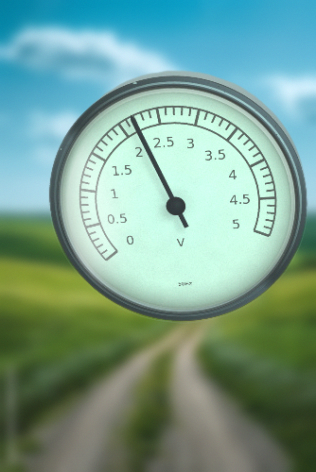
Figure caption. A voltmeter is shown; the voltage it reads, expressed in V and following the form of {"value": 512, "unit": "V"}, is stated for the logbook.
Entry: {"value": 2.2, "unit": "V"}
